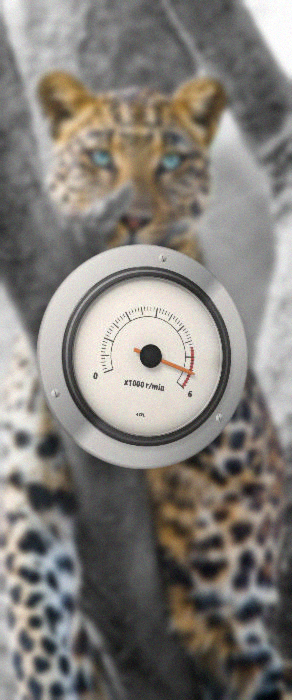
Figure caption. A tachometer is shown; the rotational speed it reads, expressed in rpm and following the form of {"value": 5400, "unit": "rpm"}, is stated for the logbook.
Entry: {"value": 5500, "unit": "rpm"}
